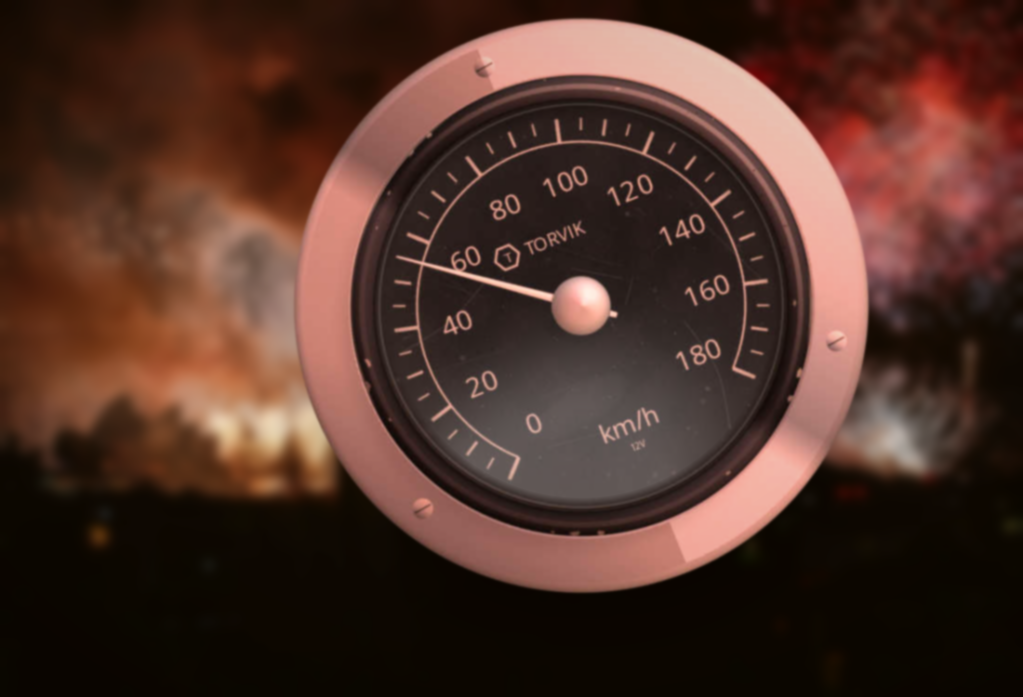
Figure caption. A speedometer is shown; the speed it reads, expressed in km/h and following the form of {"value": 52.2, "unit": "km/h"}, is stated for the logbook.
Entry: {"value": 55, "unit": "km/h"}
